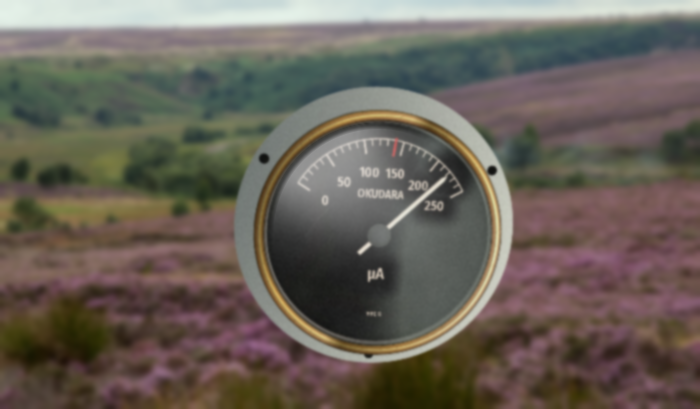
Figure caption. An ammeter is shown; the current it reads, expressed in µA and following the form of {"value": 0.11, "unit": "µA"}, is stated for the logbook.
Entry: {"value": 220, "unit": "µA"}
